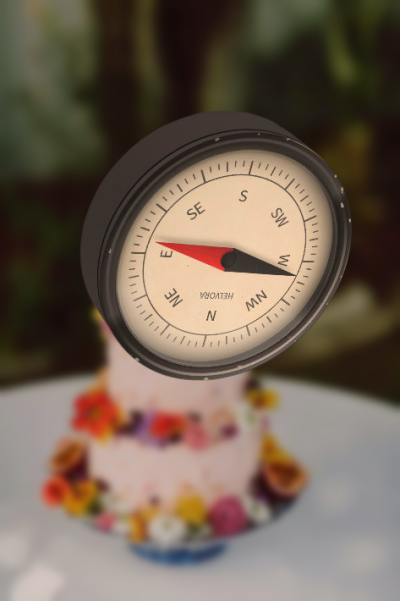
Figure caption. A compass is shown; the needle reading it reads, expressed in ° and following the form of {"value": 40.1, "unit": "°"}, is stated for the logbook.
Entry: {"value": 100, "unit": "°"}
